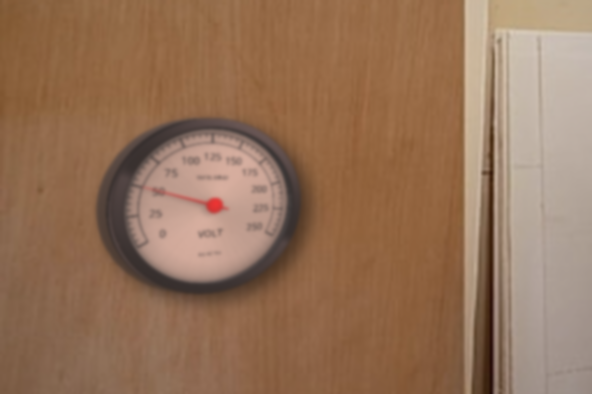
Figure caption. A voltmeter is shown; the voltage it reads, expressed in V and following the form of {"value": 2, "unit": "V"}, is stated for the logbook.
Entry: {"value": 50, "unit": "V"}
